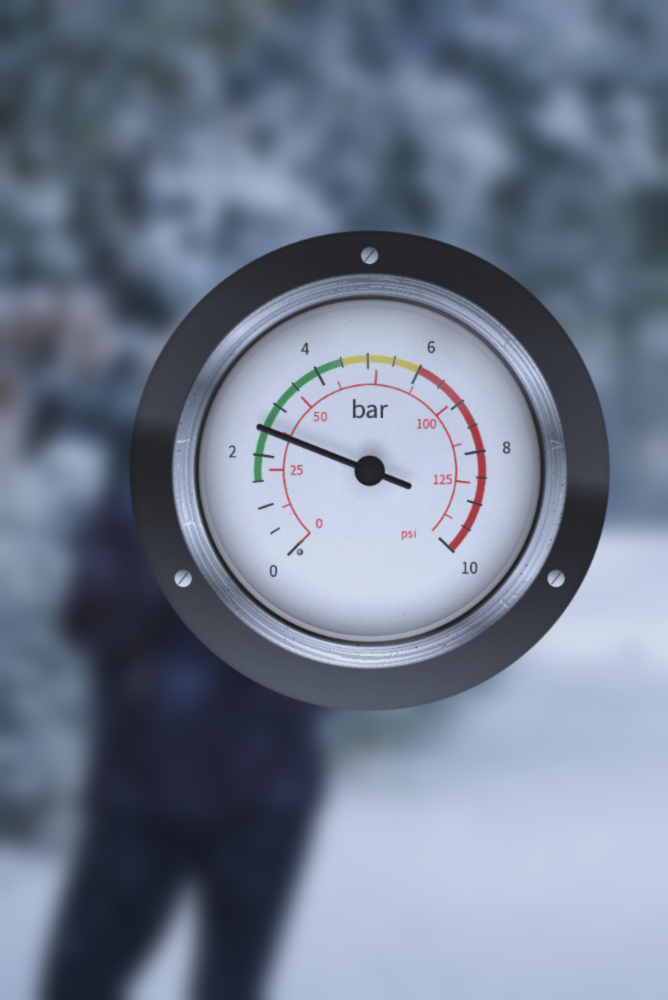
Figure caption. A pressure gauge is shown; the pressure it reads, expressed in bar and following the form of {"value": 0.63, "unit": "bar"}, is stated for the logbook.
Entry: {"value": 2.5, "unit": "bar"}
